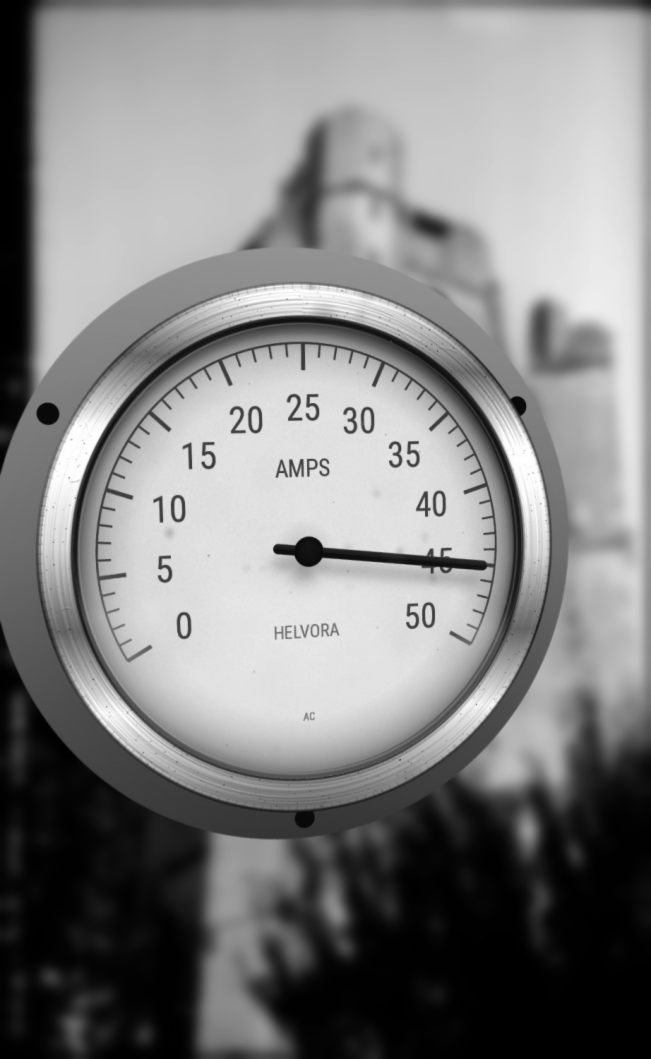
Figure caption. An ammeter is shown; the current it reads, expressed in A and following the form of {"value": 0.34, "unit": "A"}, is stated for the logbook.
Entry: {"value": 45, "unit": "A"}
